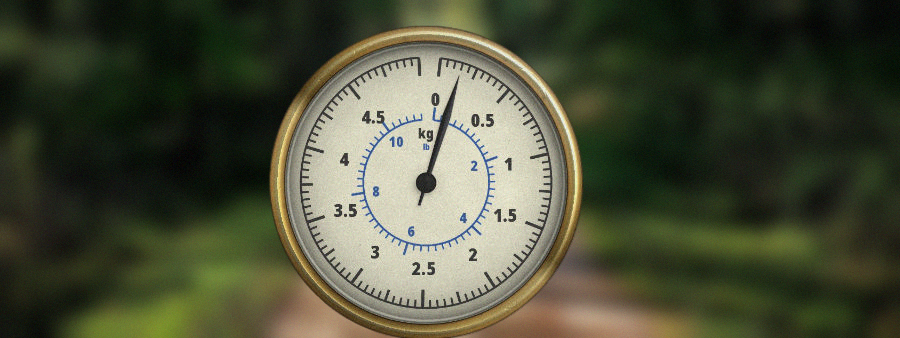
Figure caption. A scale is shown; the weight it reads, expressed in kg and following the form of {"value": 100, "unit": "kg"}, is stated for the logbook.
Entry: {"value": 0.15, "unit": "kg"}
